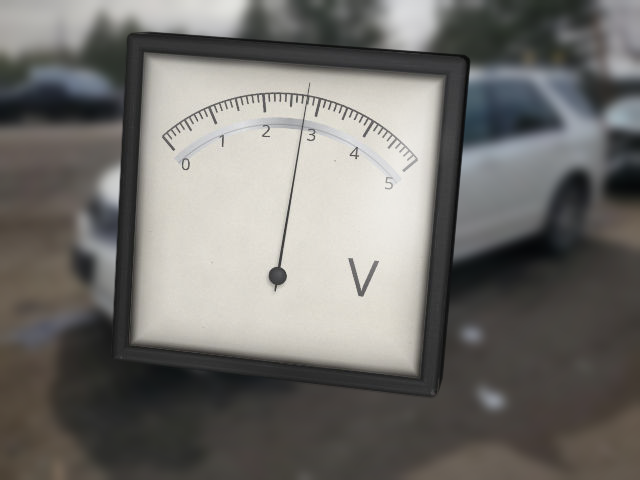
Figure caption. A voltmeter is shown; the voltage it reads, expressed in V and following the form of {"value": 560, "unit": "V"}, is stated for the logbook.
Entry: {"value": 2.8, "unit": "V"}
